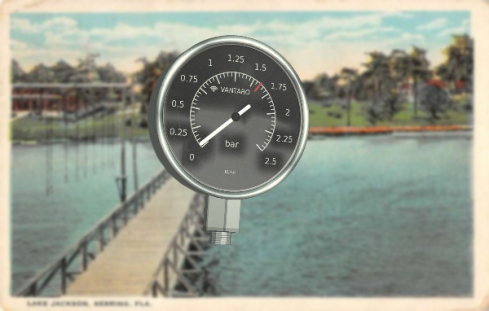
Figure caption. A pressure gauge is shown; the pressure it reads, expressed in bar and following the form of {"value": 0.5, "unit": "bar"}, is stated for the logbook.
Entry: {"value": 0.05, "unit": "bar"}
